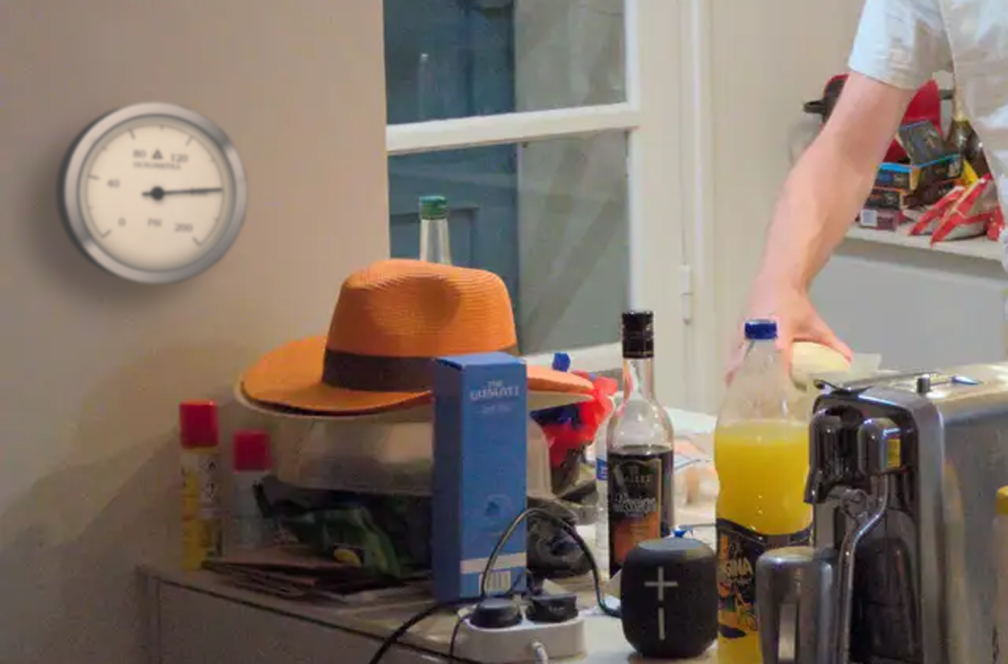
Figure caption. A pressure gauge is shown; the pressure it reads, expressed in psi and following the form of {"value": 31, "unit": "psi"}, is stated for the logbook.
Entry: {"value": 160, "unit": "psi"}
